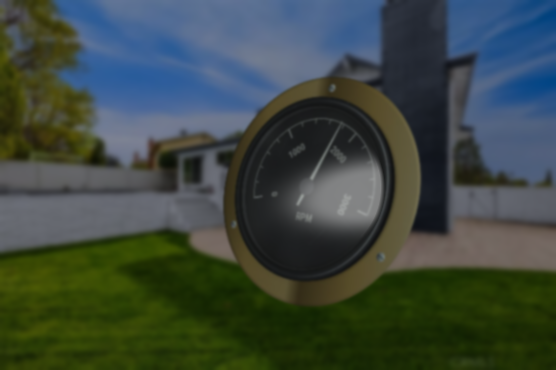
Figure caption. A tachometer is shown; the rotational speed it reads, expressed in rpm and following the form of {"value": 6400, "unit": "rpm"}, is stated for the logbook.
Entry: {"value": 1800, "unit": "rpm"}
